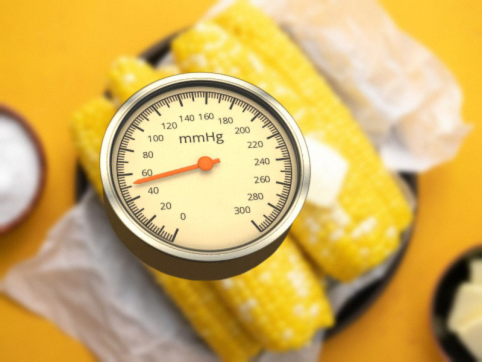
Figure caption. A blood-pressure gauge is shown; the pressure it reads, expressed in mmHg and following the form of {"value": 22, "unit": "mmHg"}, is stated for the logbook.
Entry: {"value": 50, "unit": "mmHg"}
